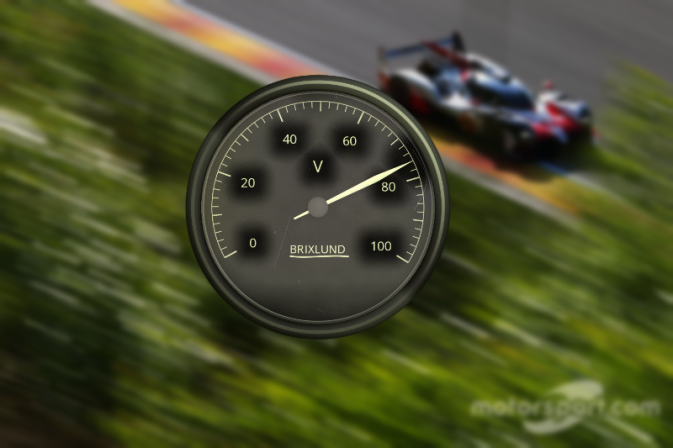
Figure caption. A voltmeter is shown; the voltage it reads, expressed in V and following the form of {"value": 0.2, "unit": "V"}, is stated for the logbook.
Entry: {"value": 76, "unit": "V"}
